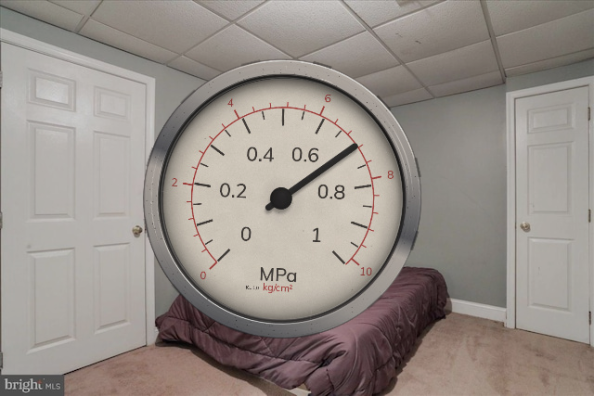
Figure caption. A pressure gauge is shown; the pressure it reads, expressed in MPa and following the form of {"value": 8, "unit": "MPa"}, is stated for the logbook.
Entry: {"value": 0.7, "unit": "MPa"}
